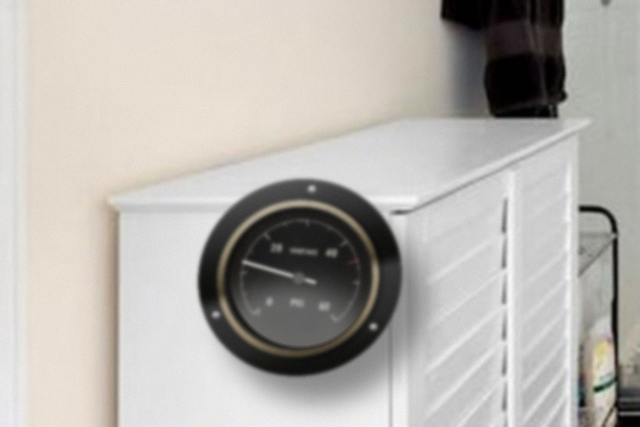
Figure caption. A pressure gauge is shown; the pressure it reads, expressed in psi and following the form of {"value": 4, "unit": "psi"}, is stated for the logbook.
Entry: {"value": 12.5, "unit": "psi"}
